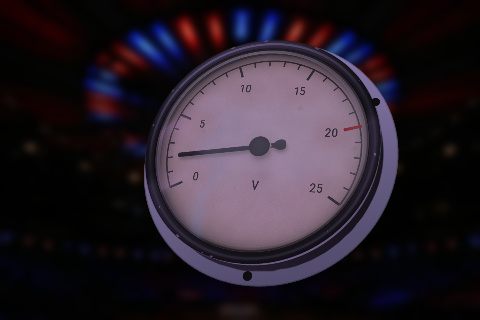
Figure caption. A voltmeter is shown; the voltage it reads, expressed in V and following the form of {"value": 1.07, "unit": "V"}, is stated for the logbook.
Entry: {"value": 2, "unit": "V"}
